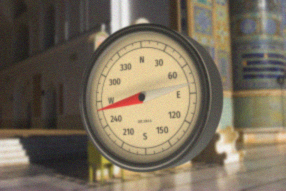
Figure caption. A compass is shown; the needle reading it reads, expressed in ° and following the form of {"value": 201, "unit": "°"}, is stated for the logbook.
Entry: {"value": 260, "unit": "°"}
